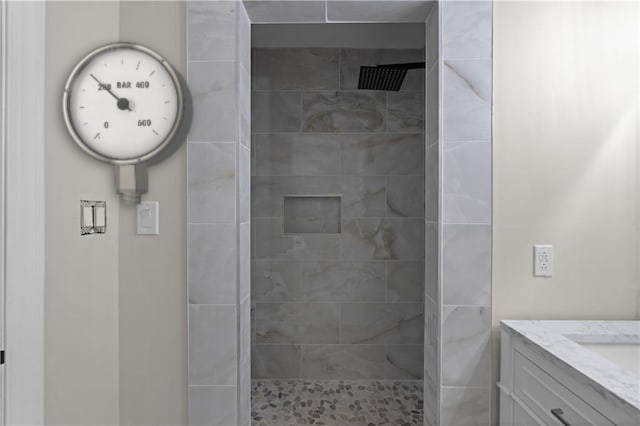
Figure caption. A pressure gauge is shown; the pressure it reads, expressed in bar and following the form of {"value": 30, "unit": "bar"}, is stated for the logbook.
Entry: {"value": 200, "unit": "bar"}
